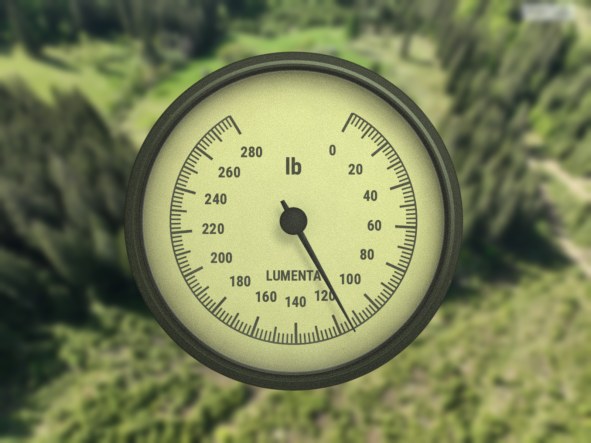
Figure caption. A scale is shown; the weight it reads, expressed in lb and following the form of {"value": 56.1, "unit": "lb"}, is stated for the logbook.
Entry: {"value": 114, "unit": "lb"}
